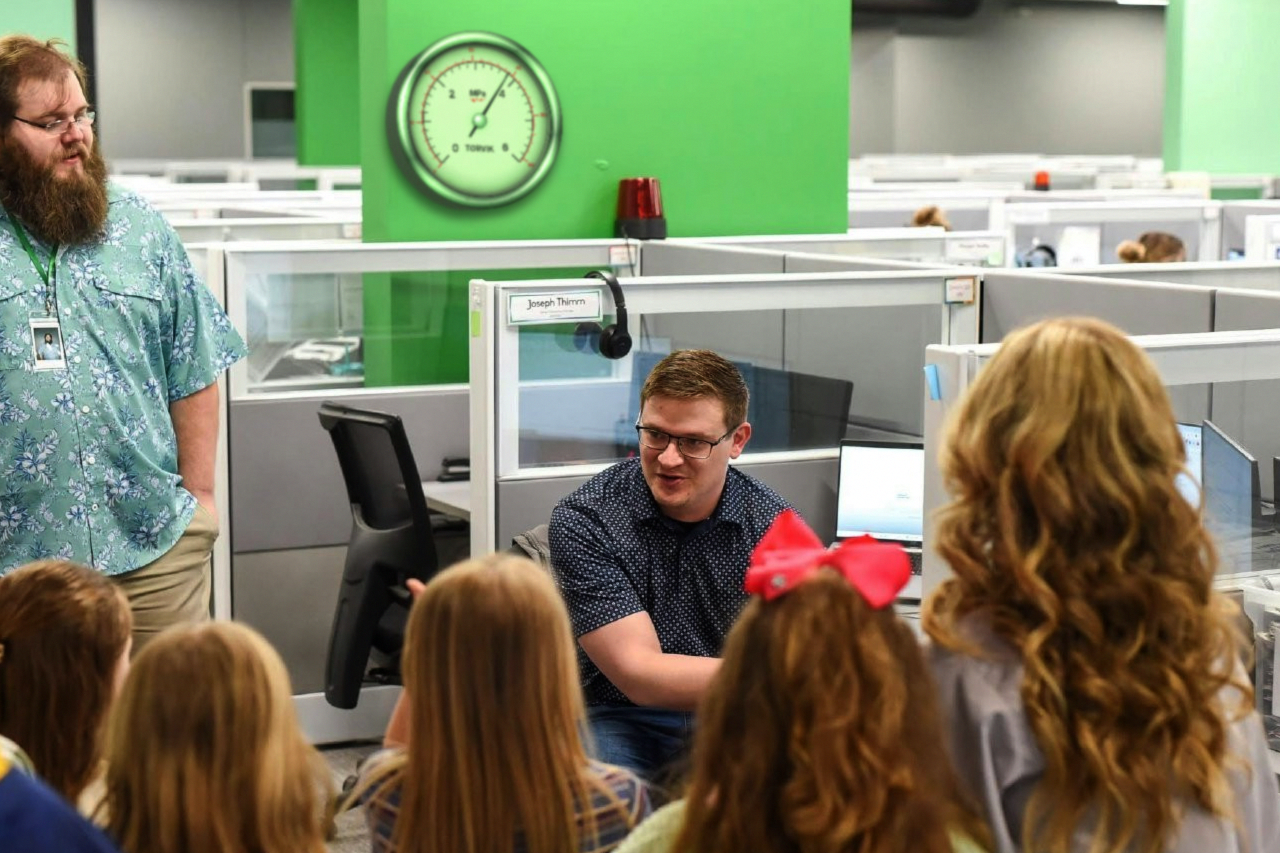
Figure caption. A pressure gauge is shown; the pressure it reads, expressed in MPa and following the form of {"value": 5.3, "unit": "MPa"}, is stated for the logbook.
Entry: {"value": 3.8, "unit": "MPa"}
